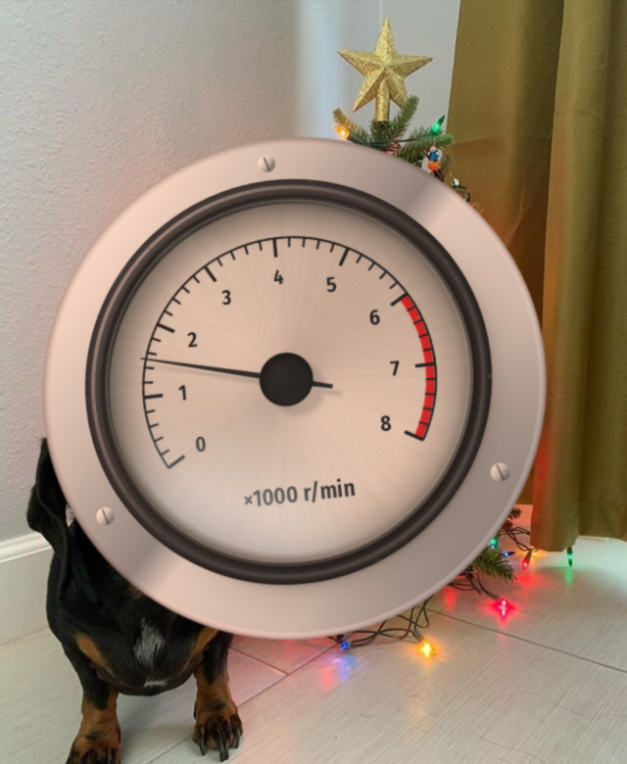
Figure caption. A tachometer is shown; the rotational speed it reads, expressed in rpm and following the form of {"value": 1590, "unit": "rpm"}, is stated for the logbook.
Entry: {"value": 1500, "unit": "rpm"}
